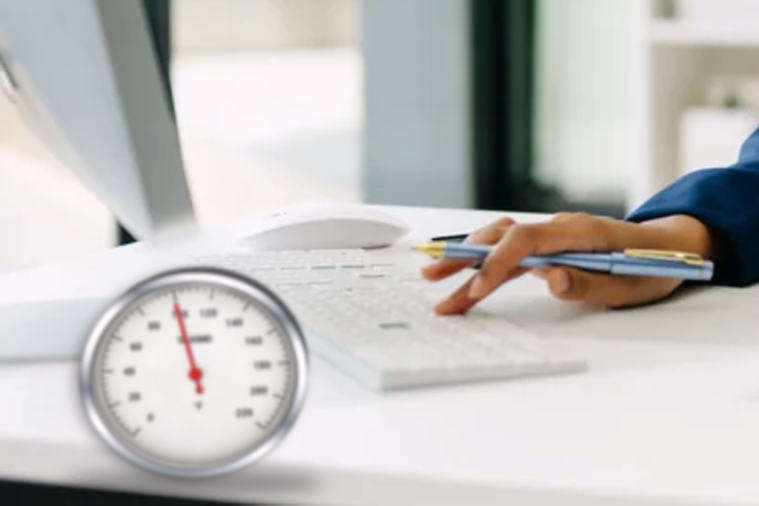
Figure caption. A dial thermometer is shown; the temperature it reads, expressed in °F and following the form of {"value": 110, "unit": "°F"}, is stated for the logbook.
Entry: {"value": 100, "unit": "°F"}
